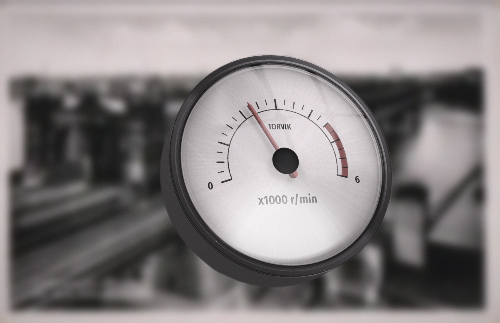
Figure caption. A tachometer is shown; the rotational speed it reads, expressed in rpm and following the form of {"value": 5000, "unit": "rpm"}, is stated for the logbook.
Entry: {"value": 2250, "unit": "rpm"}
